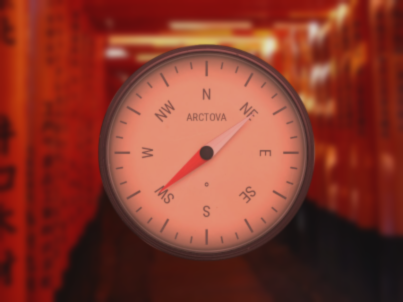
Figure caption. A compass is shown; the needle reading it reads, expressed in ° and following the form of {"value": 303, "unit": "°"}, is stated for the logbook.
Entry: {"value": 230, "unit": "°"}
